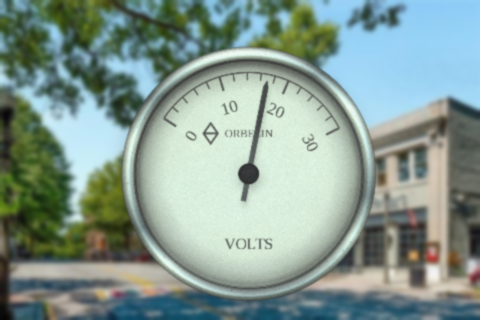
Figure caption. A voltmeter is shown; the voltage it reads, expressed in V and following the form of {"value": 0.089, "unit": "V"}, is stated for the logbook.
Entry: {"value": 17, "unit": "V"}
